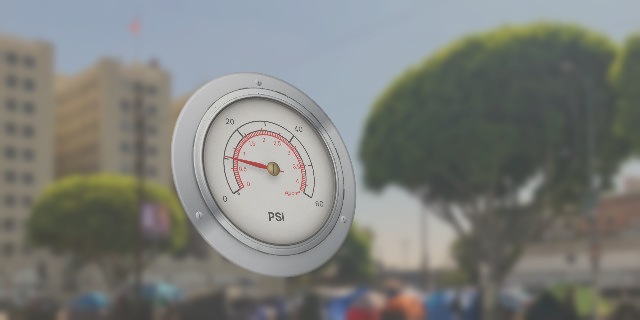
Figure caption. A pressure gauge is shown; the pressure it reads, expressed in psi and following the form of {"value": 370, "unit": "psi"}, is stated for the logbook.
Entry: {"value": 10, "unit": "psi"}
